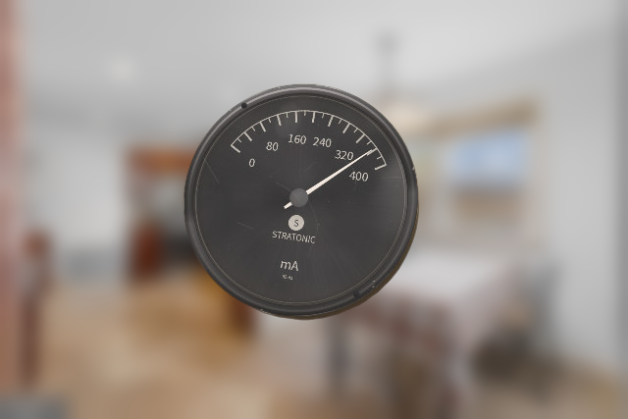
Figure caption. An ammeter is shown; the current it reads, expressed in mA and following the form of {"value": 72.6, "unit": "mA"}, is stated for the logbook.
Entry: {"value": 360, "unit": "mA"}
